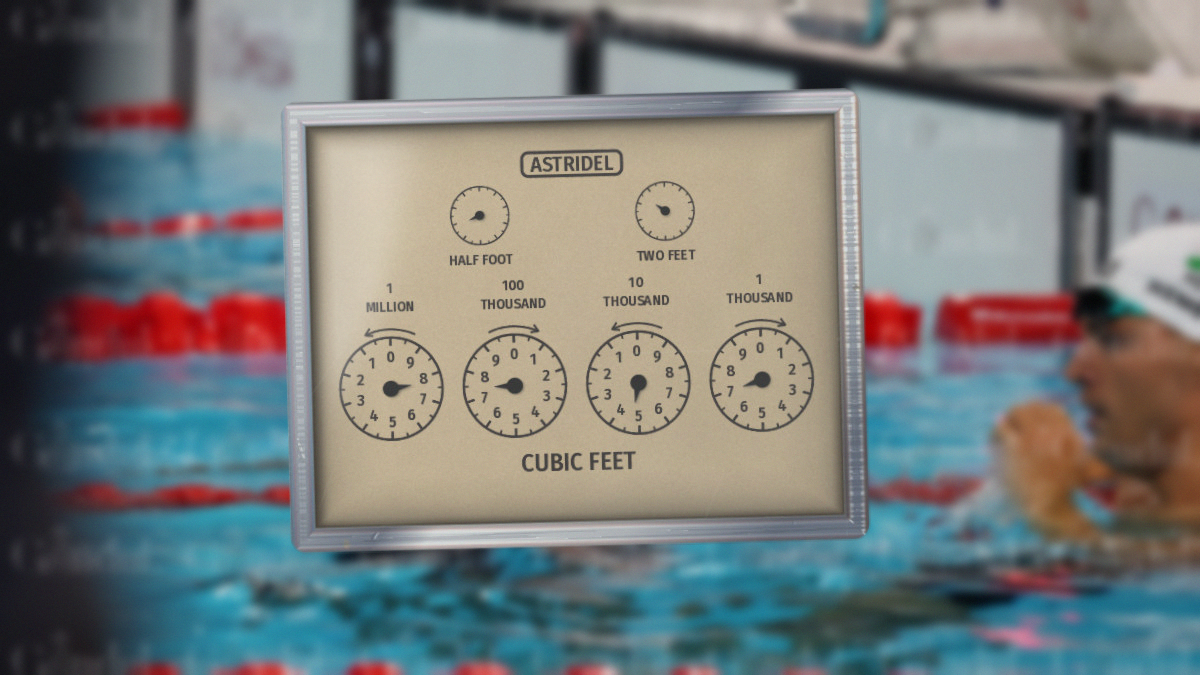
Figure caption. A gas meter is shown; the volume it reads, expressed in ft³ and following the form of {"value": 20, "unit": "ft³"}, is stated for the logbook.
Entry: {"value": 774700, "unit": "ft³"}
